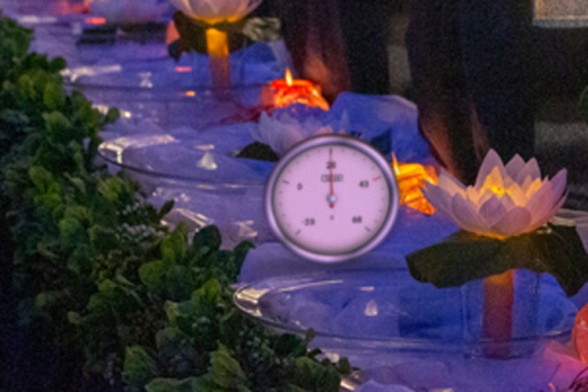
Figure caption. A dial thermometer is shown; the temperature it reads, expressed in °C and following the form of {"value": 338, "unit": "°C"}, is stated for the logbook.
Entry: {"value": 20, "unit": "°C"}
